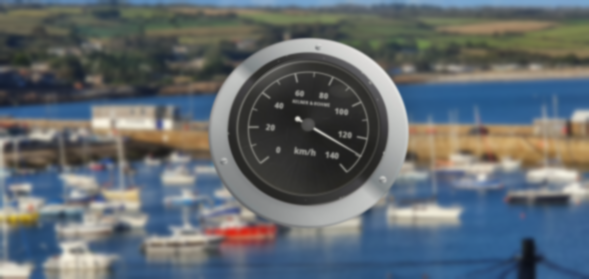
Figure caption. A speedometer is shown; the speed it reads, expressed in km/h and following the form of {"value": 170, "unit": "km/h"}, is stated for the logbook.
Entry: {"value": 130, "unit": "km/h"}
